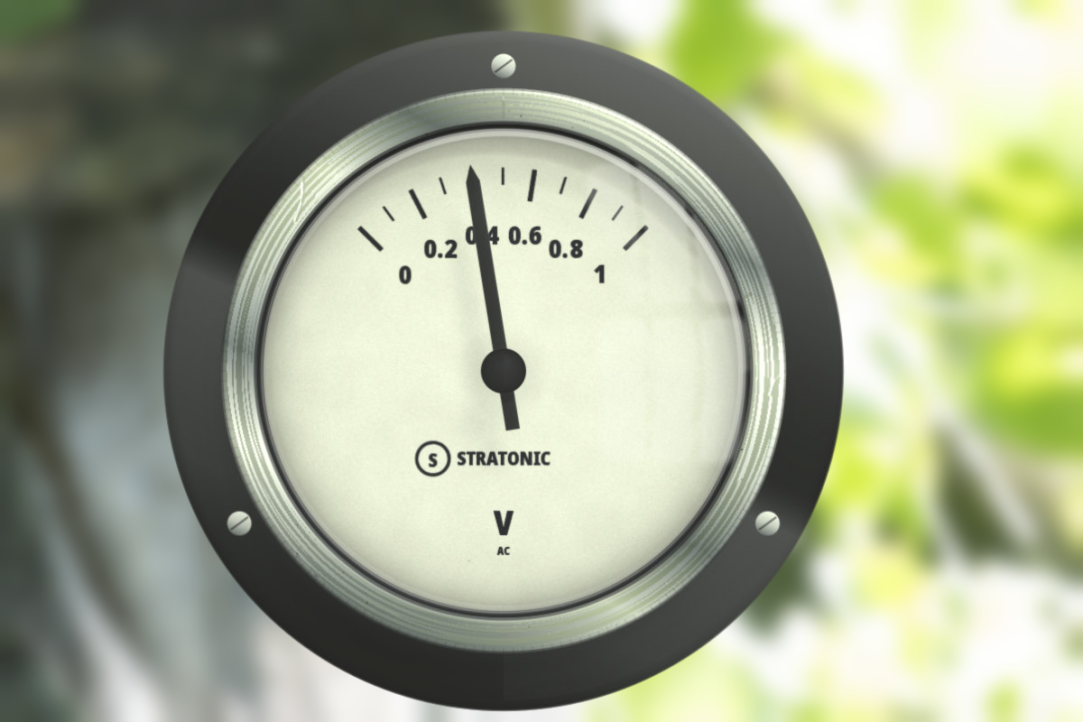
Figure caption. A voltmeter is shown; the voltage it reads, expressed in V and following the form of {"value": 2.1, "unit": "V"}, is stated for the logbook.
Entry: {"value": 0.4, "unit": "V"}
